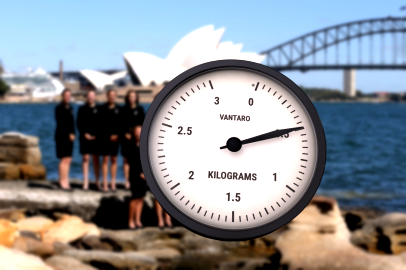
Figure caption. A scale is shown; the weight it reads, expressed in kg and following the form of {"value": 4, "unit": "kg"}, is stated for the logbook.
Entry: {"value": 0.5, "unit": "kg"}
